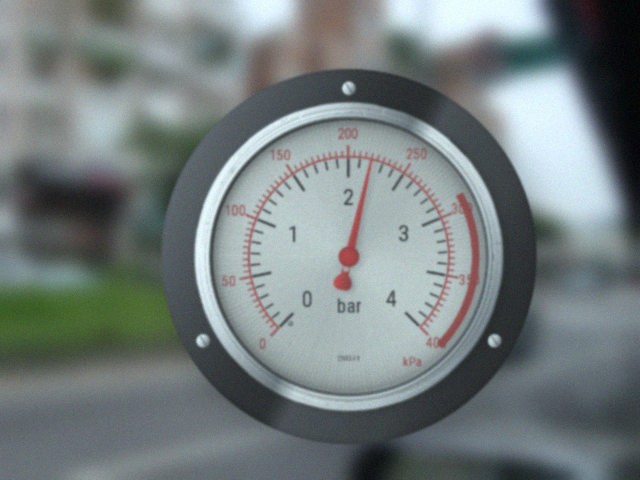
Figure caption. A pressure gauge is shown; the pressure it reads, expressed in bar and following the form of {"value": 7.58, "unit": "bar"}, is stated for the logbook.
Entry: {"value": 2.2, "unit": "bar"}
